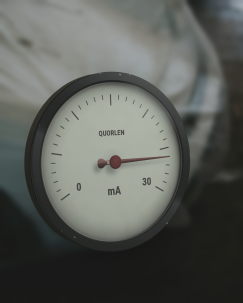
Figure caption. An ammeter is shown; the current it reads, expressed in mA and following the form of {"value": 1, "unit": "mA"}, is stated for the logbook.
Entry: {"value": 26, "unit": "mA"}
